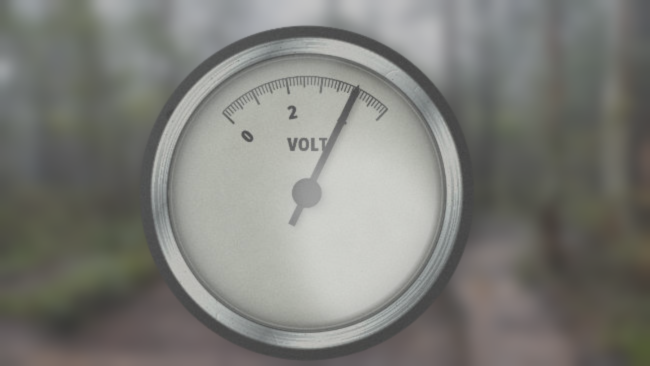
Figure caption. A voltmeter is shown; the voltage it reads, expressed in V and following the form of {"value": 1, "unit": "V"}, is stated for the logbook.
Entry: {"value": 4, "unit": "V"}
